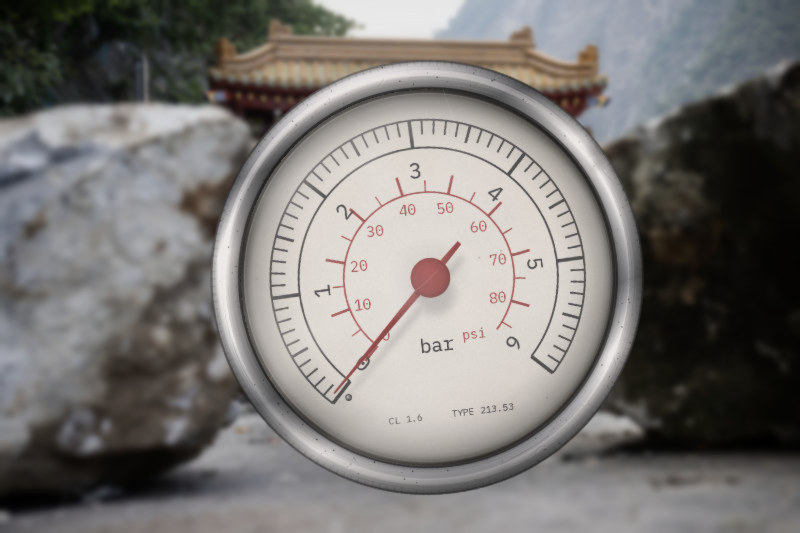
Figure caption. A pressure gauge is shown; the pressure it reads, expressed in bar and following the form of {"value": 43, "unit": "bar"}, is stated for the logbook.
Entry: {"value": 0.05, "unit": "bar"}
